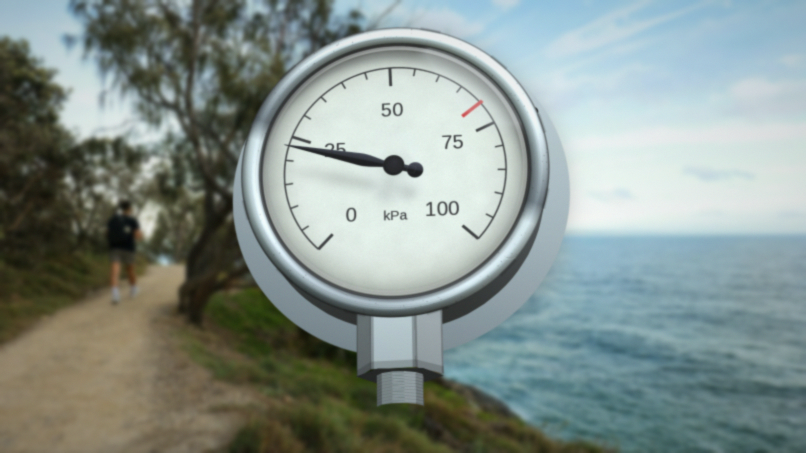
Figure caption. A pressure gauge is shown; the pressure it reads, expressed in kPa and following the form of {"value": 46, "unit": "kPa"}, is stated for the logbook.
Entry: {"value": 22.5, "unit": "kPa"}
